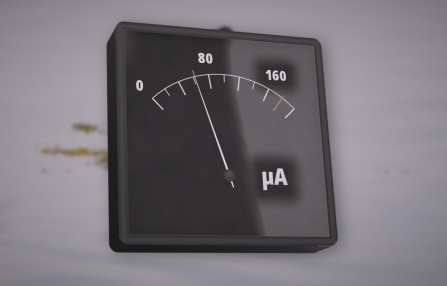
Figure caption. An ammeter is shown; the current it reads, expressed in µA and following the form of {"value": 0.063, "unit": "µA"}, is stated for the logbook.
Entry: {"value": 60, "unit": "µA"}
